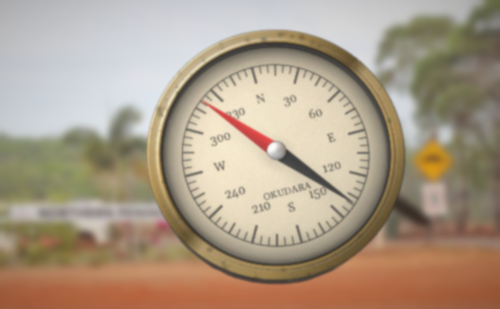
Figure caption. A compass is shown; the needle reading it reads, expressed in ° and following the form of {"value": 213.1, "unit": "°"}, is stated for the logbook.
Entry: {"value": 320, "unit": "°"}
